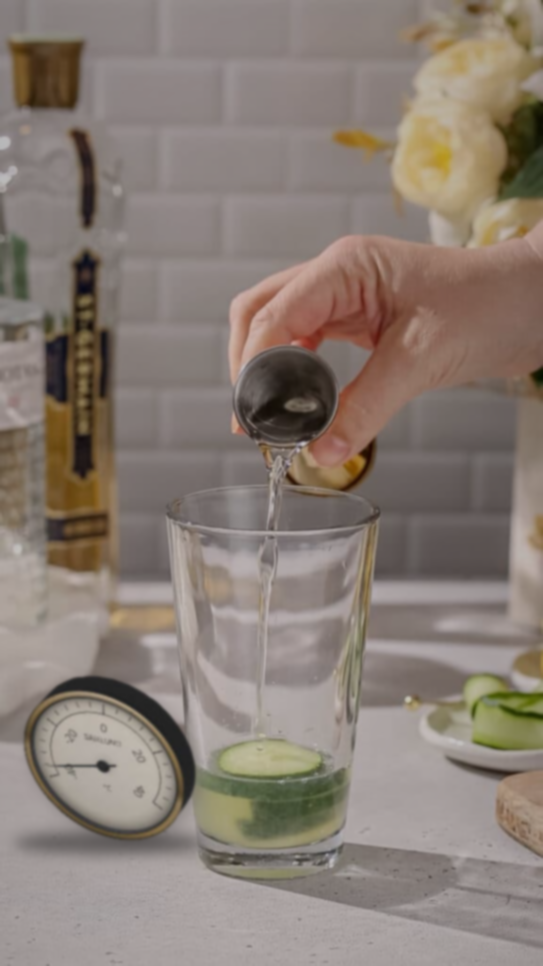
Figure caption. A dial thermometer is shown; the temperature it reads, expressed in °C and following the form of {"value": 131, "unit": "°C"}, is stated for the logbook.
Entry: {"value": -36, "unit": "°C"}
